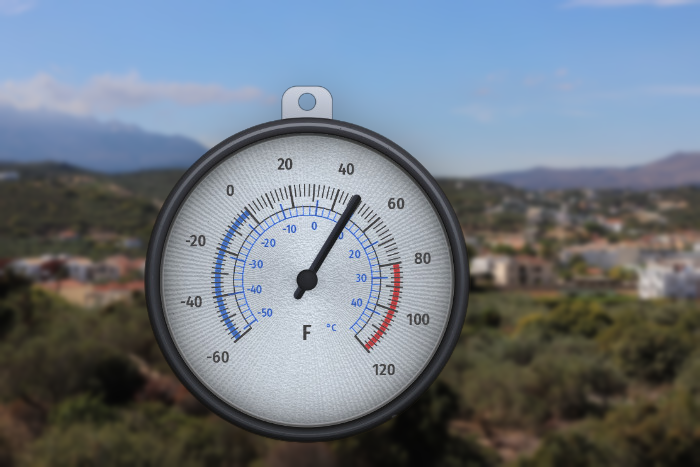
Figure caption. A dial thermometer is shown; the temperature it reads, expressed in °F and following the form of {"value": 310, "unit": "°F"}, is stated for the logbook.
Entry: {"value": 48, "unit": "°F"}
